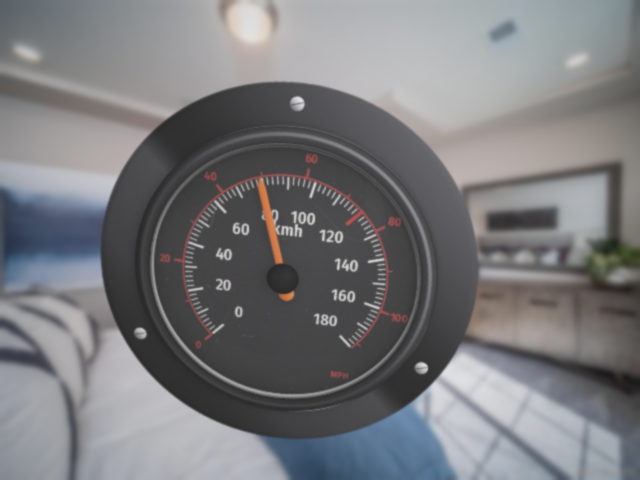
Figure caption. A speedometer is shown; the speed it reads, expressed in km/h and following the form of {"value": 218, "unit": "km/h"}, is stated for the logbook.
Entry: {"value": 80, "unit": "km/h"}
